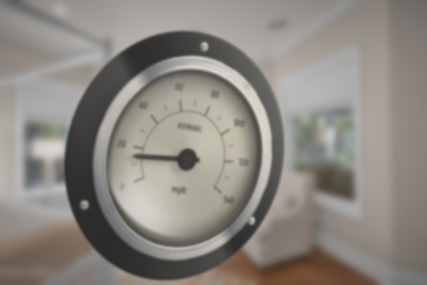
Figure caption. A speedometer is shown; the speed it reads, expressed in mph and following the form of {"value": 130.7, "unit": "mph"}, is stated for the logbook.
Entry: {"value": 15, "unit": "mph"}
